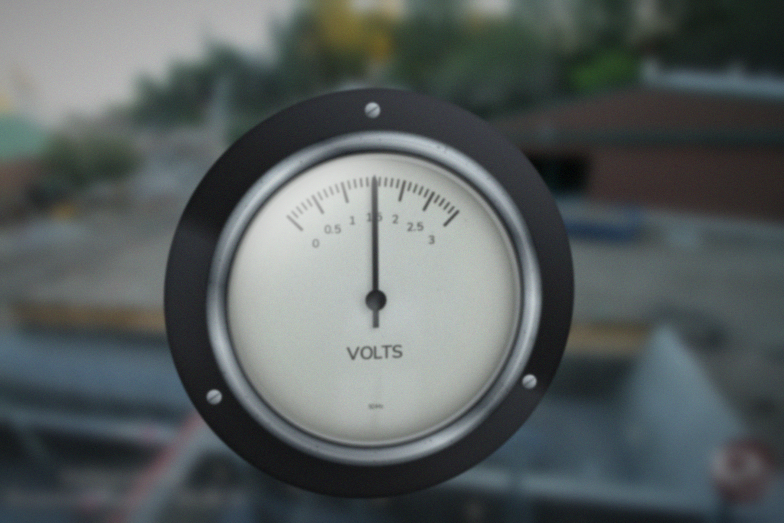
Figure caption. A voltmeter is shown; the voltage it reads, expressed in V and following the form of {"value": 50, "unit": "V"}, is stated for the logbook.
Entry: {"value": 1.5, "unit": "V"}
